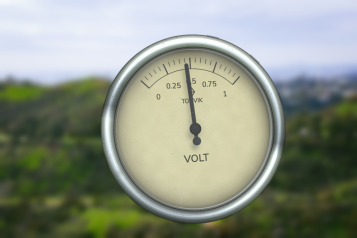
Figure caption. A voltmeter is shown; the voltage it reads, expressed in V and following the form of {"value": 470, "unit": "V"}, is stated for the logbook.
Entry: {"value": 0.45, "unit": "V"}
